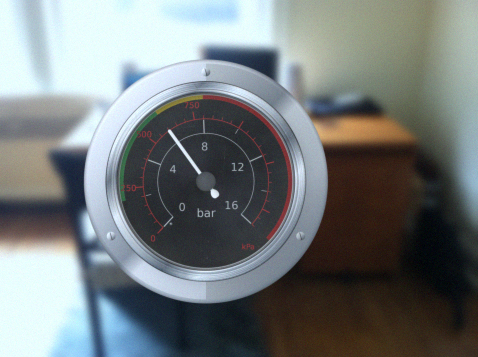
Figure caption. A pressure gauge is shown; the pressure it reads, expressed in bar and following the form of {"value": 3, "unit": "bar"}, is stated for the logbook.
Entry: {"value": 6, "unit": "bar"}
